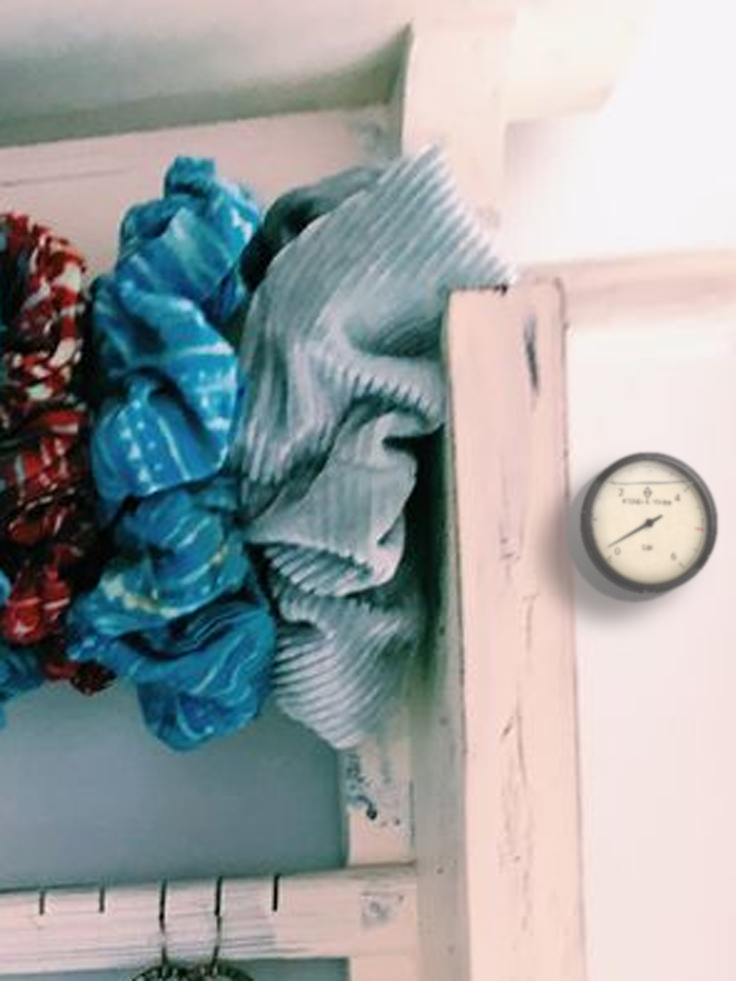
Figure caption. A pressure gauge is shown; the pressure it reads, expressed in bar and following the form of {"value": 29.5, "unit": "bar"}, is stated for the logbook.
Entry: {"value": 0.25, "unit": "bar"}
